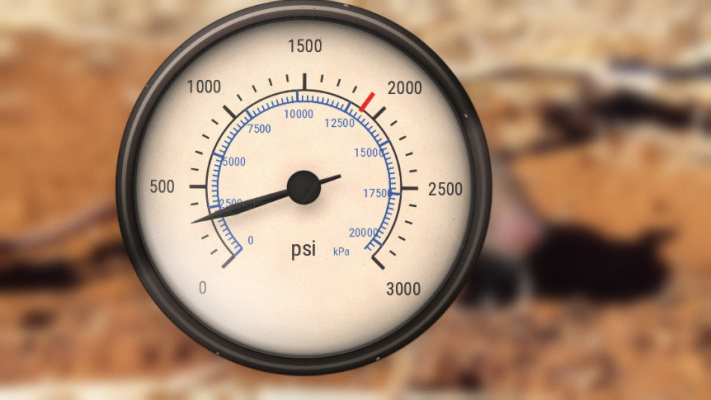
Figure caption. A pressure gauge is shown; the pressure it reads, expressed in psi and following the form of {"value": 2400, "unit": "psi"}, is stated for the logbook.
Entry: {"value": 300, "unit": "psi"}
